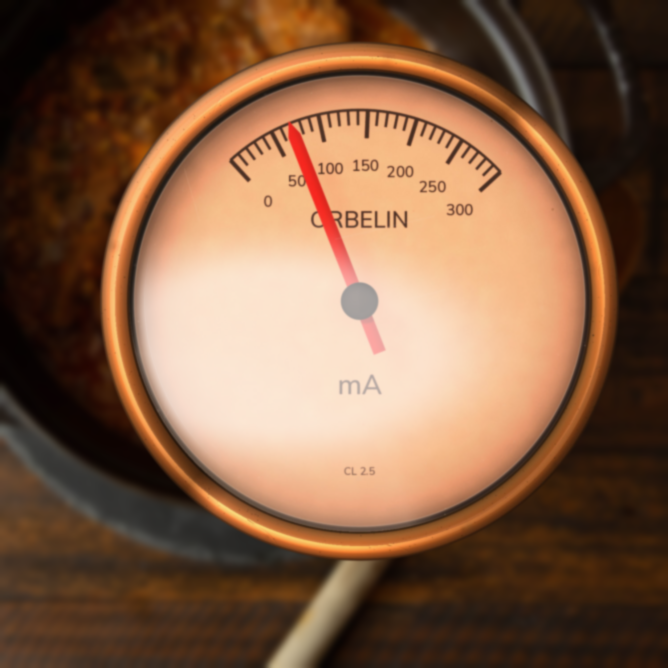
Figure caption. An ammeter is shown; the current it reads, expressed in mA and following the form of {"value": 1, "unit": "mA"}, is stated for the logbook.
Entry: {"value": 70, "unit": "mA"}
